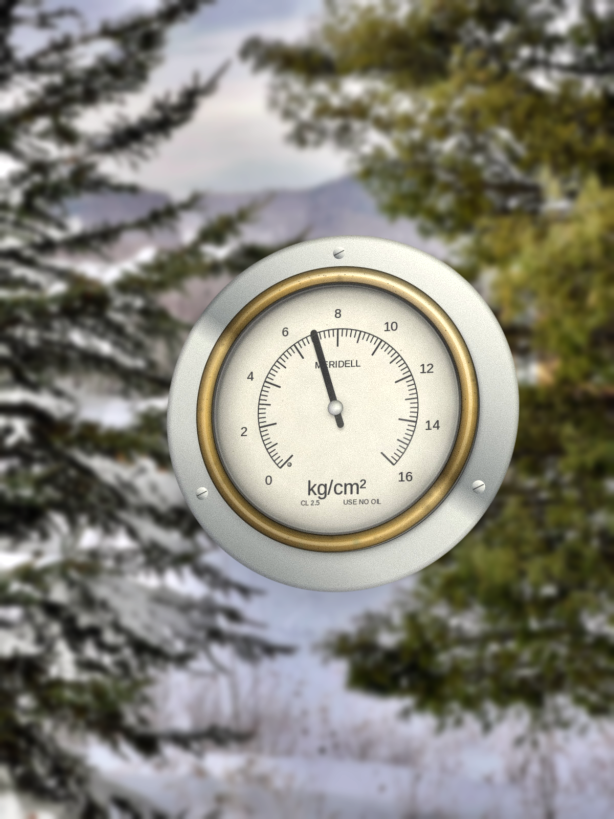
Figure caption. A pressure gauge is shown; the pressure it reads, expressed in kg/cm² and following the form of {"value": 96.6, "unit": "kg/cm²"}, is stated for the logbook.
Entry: {"value": 7, "unit": "kg/cm²"}
